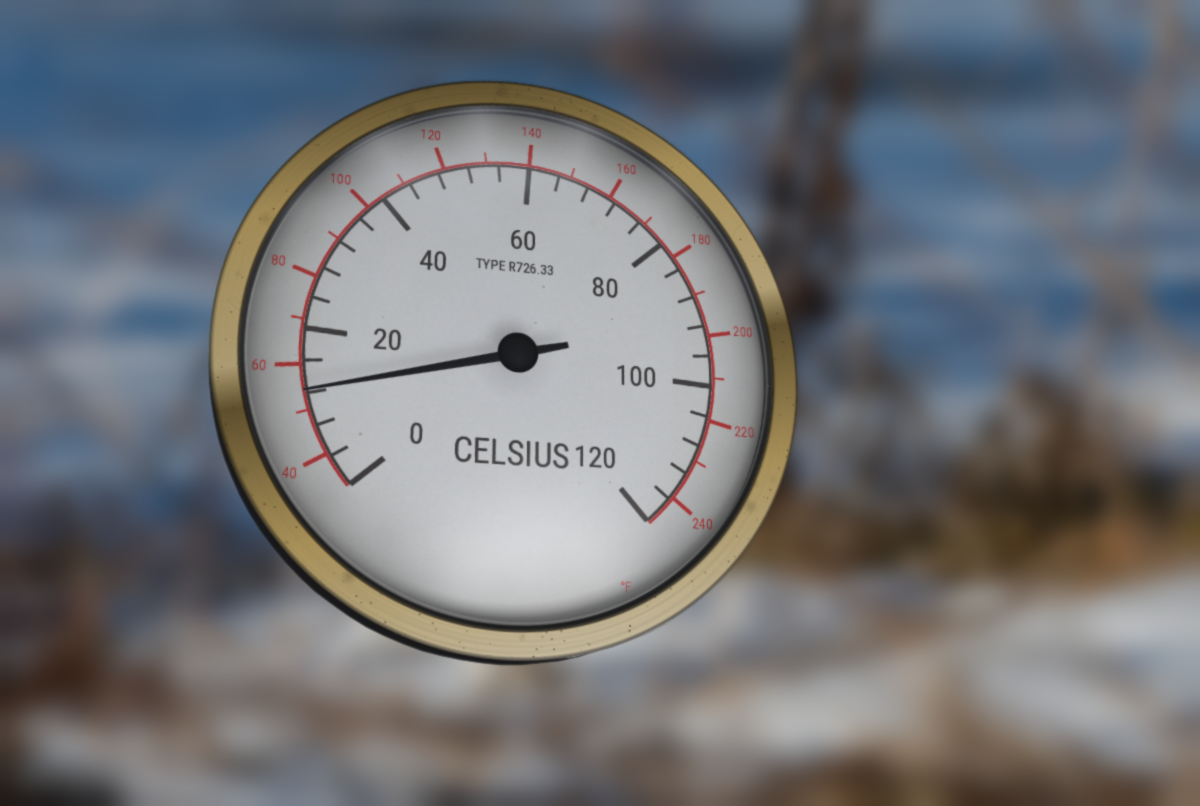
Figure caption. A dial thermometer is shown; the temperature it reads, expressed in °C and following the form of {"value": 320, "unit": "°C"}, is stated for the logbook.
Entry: {"value": 12, "unit": "°C"}
